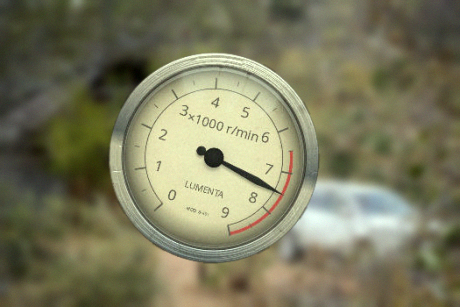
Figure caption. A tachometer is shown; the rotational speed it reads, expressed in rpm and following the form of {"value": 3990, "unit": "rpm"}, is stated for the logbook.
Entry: {"value": 7500, "unit": "rpm"}
